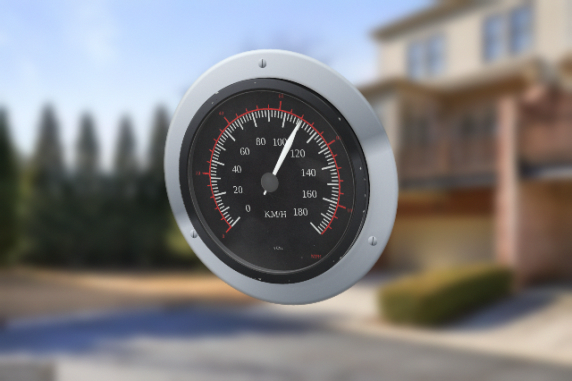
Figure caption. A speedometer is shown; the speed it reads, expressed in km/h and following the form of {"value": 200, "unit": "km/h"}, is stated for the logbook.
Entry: {"value": 110, "unit": "km/h"}
